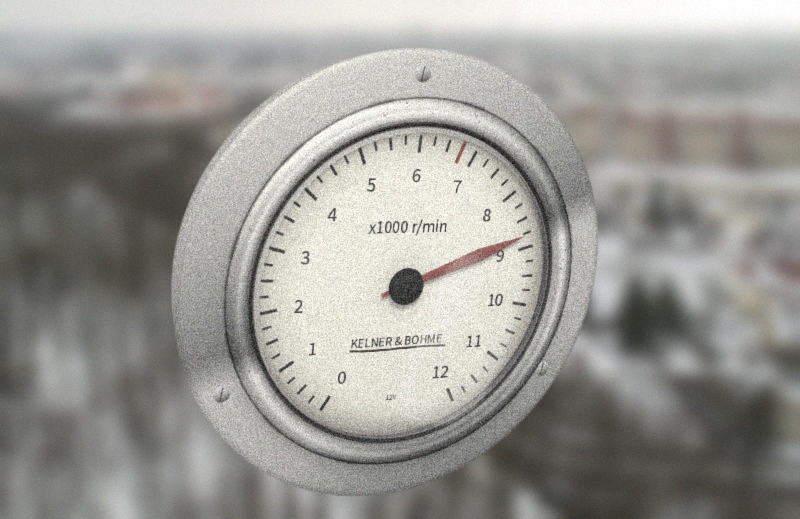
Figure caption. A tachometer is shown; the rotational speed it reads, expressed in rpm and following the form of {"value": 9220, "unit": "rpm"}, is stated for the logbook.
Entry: {"value": 8750, "unit": "rpm"}
